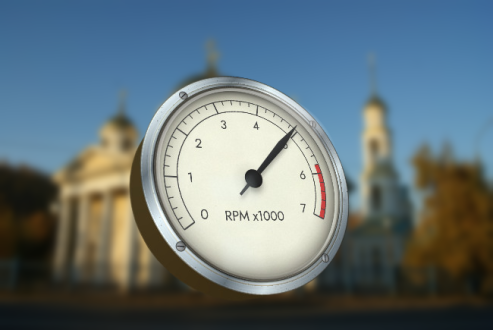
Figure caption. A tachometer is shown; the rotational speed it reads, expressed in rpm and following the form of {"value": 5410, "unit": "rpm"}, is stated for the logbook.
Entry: {"value": 4900, "unit": "rpm"}
